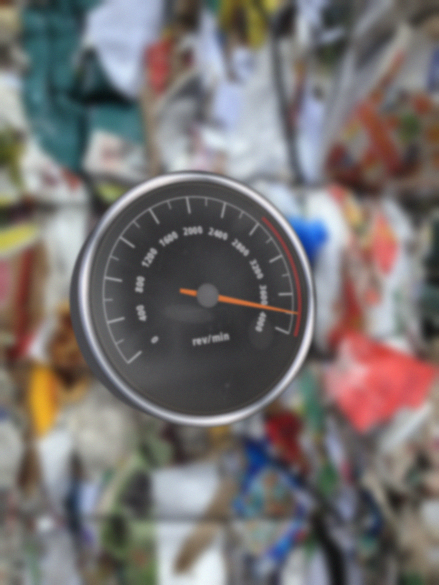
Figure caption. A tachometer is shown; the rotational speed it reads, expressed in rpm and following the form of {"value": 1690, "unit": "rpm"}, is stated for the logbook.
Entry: {"value": 3800, "unit": "rpm"}
